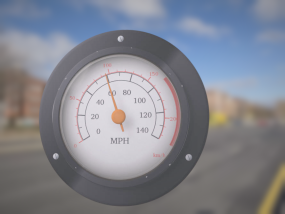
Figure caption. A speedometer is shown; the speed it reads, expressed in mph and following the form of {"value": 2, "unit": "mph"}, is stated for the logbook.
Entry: {"value": 60, "unit": "mph"}
